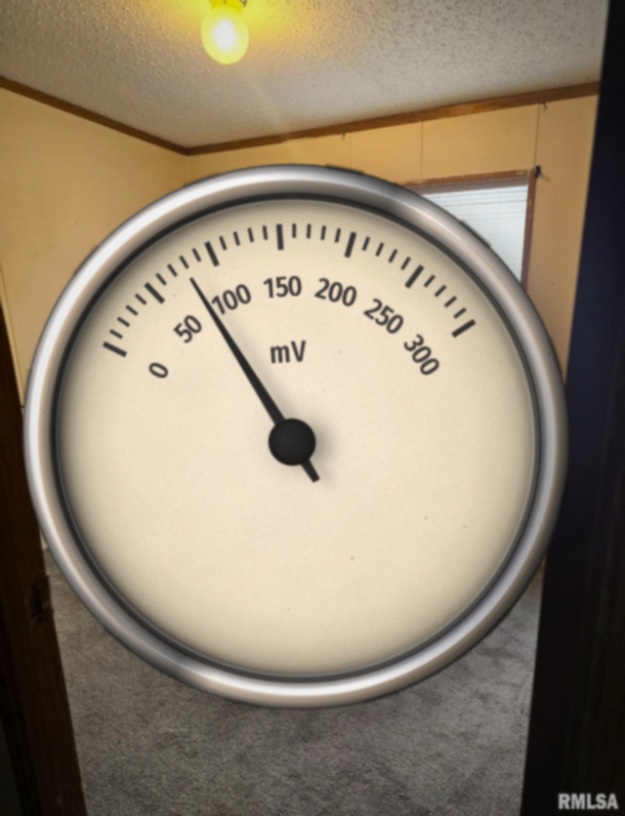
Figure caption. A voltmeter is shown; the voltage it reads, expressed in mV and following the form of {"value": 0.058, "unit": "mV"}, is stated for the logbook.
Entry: {"value": 80, "unit": "mV"}
